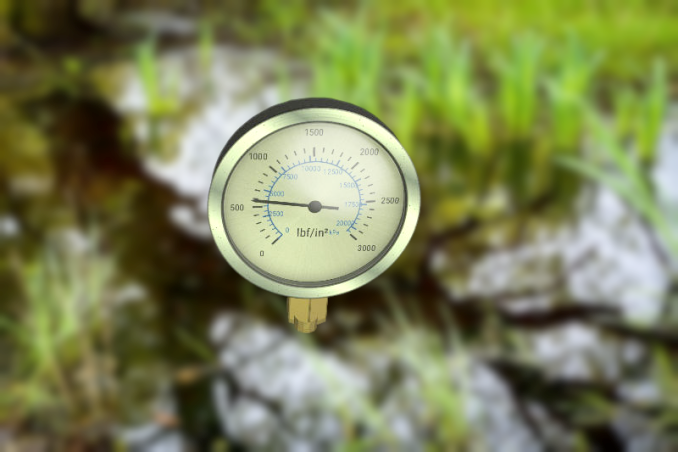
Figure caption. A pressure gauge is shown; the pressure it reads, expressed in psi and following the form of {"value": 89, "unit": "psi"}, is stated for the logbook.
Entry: {"value": 600, "unit": "psi"}
